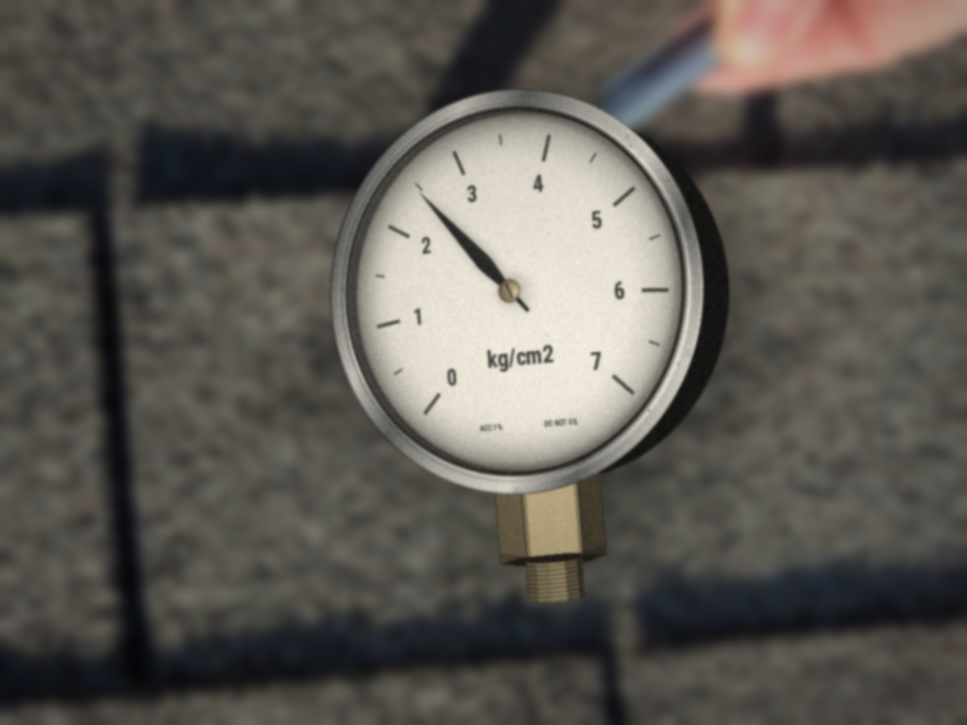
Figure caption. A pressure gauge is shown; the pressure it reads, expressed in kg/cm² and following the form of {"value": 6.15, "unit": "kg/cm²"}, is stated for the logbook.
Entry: {"value": 2.5, "unit": "kg/cm²"}
